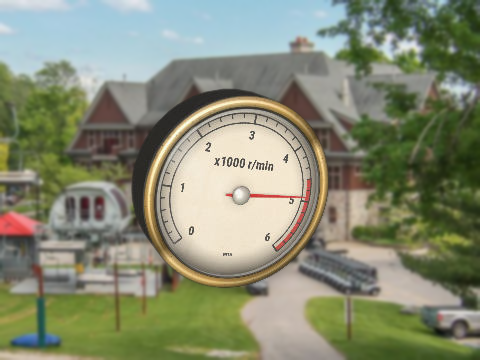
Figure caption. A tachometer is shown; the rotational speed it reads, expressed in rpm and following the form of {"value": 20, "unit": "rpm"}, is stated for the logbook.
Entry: {"value": 4900, "unit": "rpm"}
